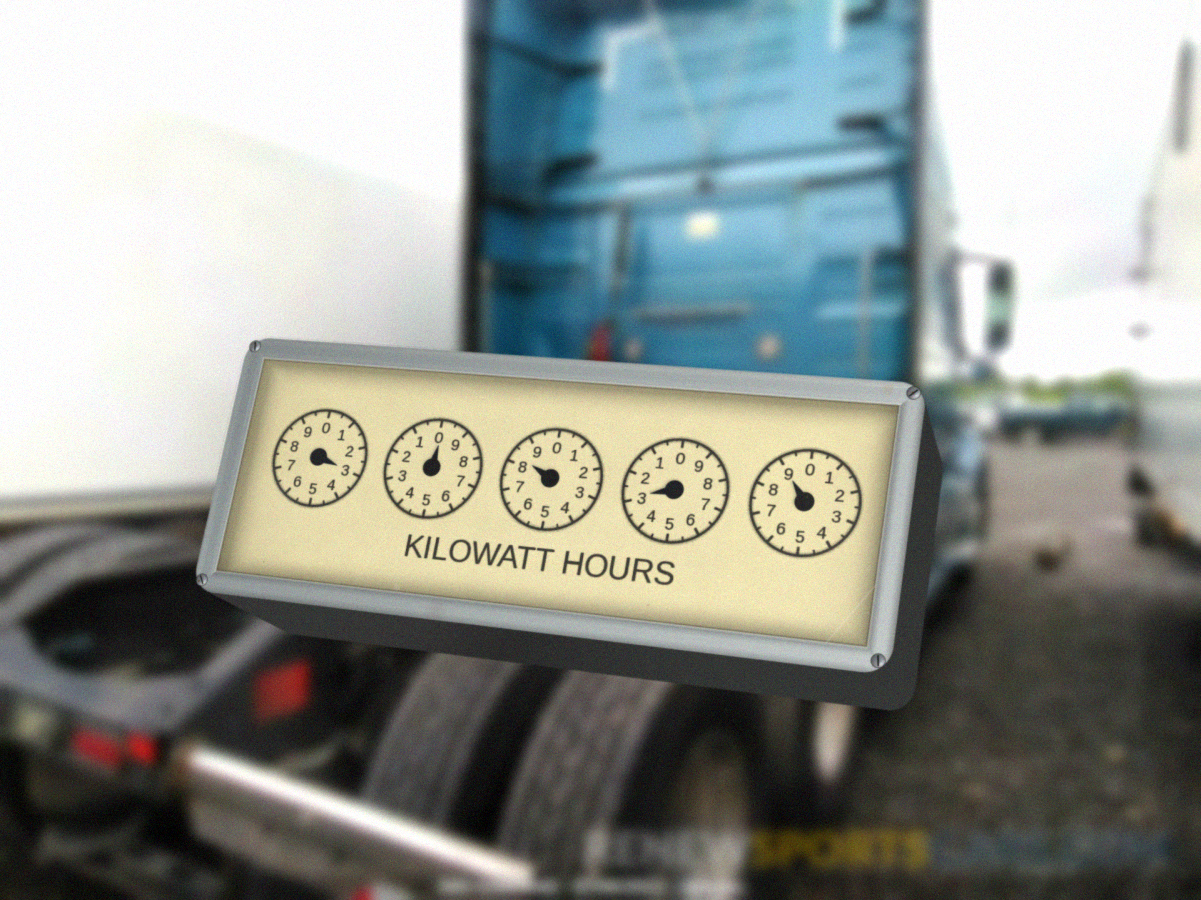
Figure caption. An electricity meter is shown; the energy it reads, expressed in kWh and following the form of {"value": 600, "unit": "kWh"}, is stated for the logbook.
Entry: {"value": 29829, "unit": "kWh"}
